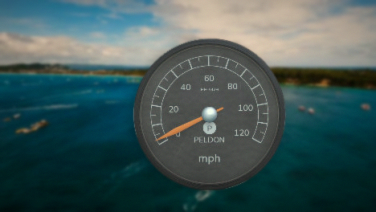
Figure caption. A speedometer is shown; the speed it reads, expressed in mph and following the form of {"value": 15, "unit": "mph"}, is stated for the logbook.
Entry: {"value": 2.5, "unit": "mph"}
